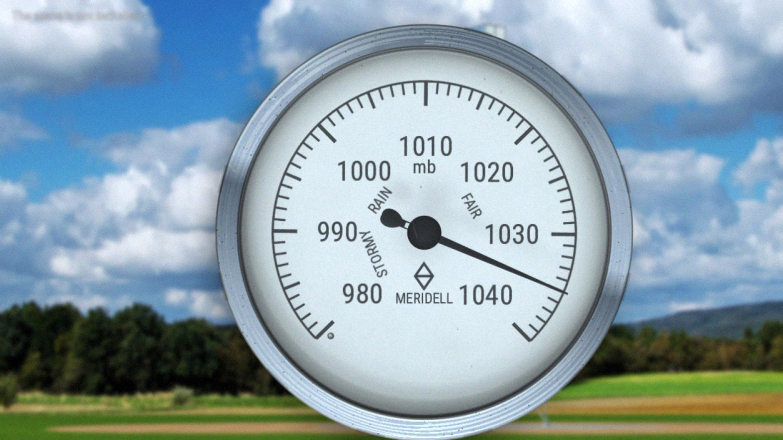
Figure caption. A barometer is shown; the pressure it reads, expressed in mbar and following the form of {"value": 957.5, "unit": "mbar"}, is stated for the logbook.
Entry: {"value": 1035, "unit": "mbar"}
